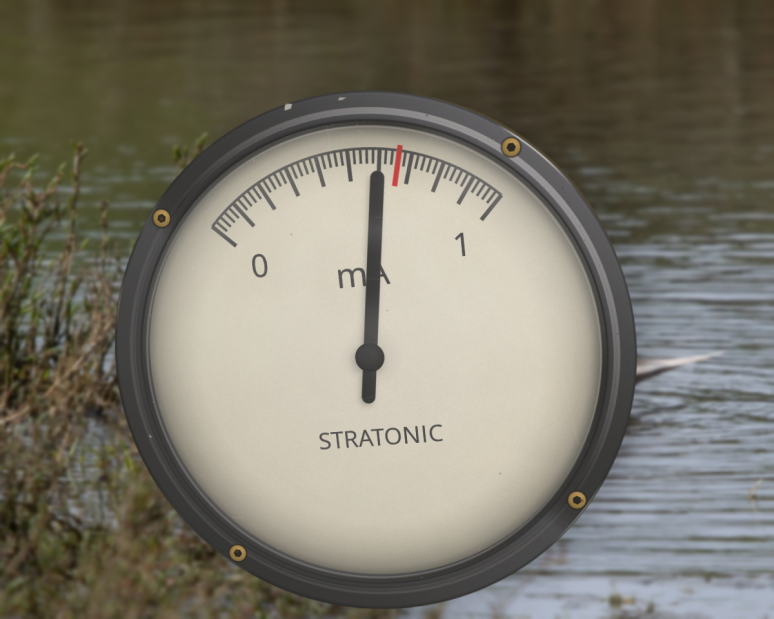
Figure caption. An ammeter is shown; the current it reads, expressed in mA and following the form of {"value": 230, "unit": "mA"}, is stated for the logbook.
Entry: {"value": 0.6, "unit": "mA"}
